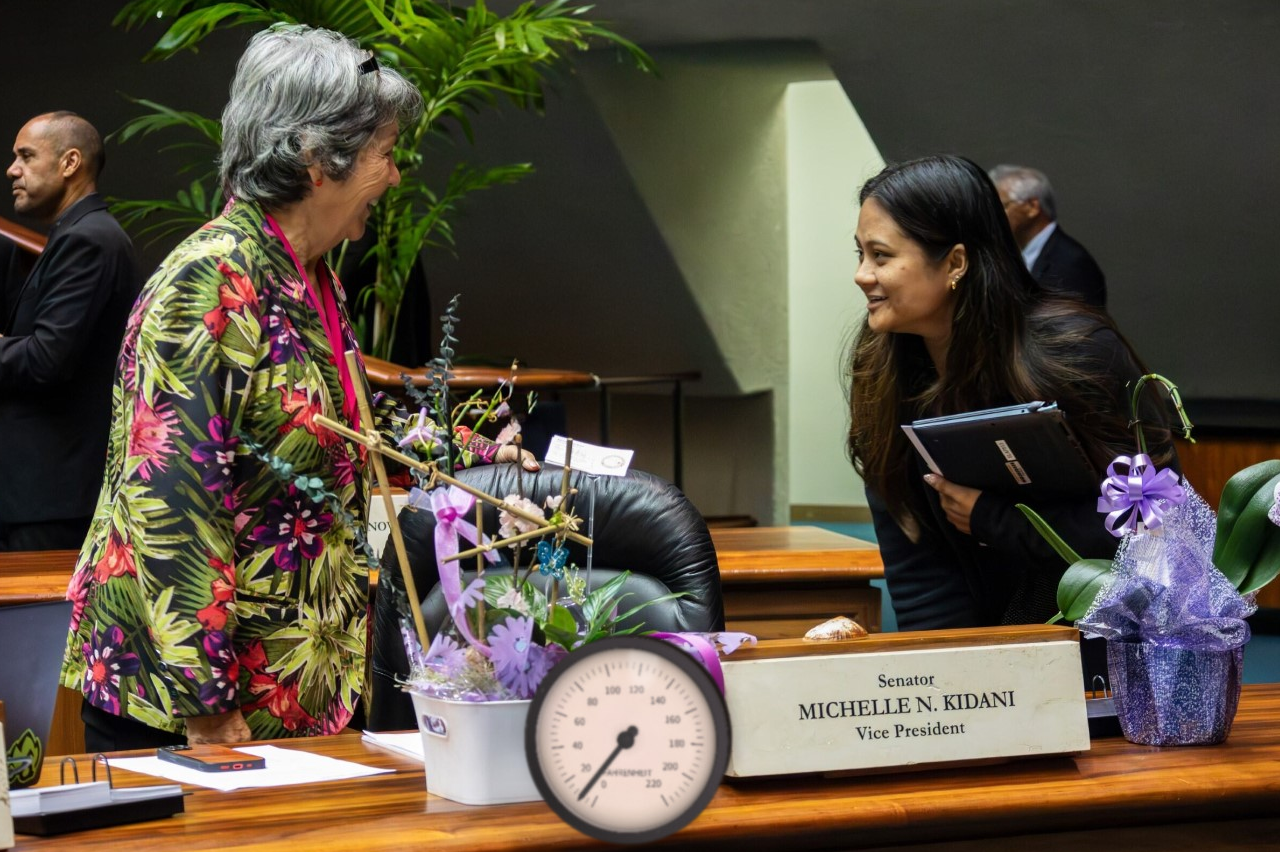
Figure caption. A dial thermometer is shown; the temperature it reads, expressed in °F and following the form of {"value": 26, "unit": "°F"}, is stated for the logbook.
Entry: {"value": 8, "unit": "°F"}
